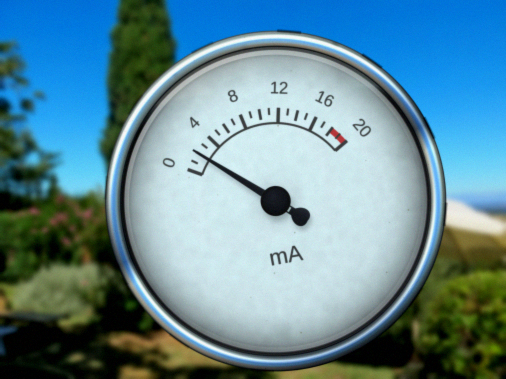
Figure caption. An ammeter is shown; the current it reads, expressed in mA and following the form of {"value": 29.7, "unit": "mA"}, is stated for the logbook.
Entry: {"value": 2, "unit": "mA"}
